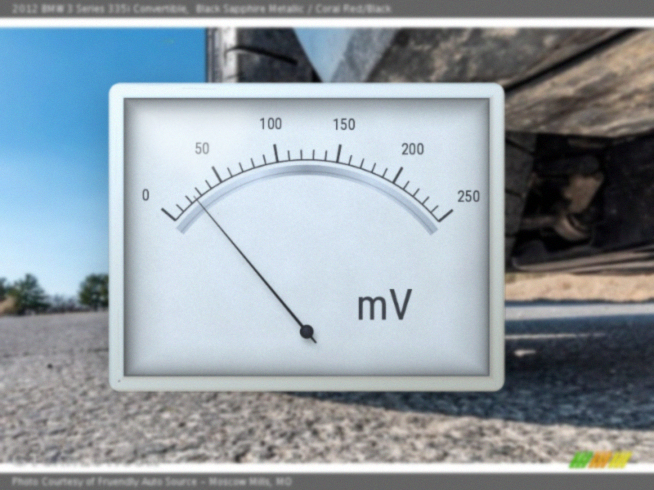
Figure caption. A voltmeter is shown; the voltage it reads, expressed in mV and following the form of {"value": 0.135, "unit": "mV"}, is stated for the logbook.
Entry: {"value": 25, "unit": "mV"}
